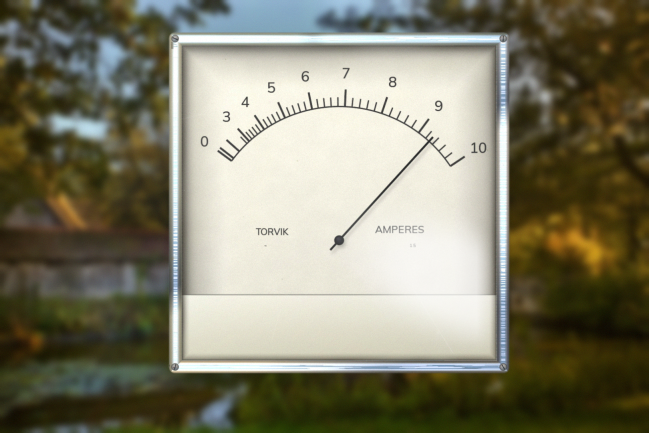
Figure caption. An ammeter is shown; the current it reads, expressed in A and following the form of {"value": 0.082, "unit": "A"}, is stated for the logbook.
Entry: {"value": 9.3, "unit": "A"}
